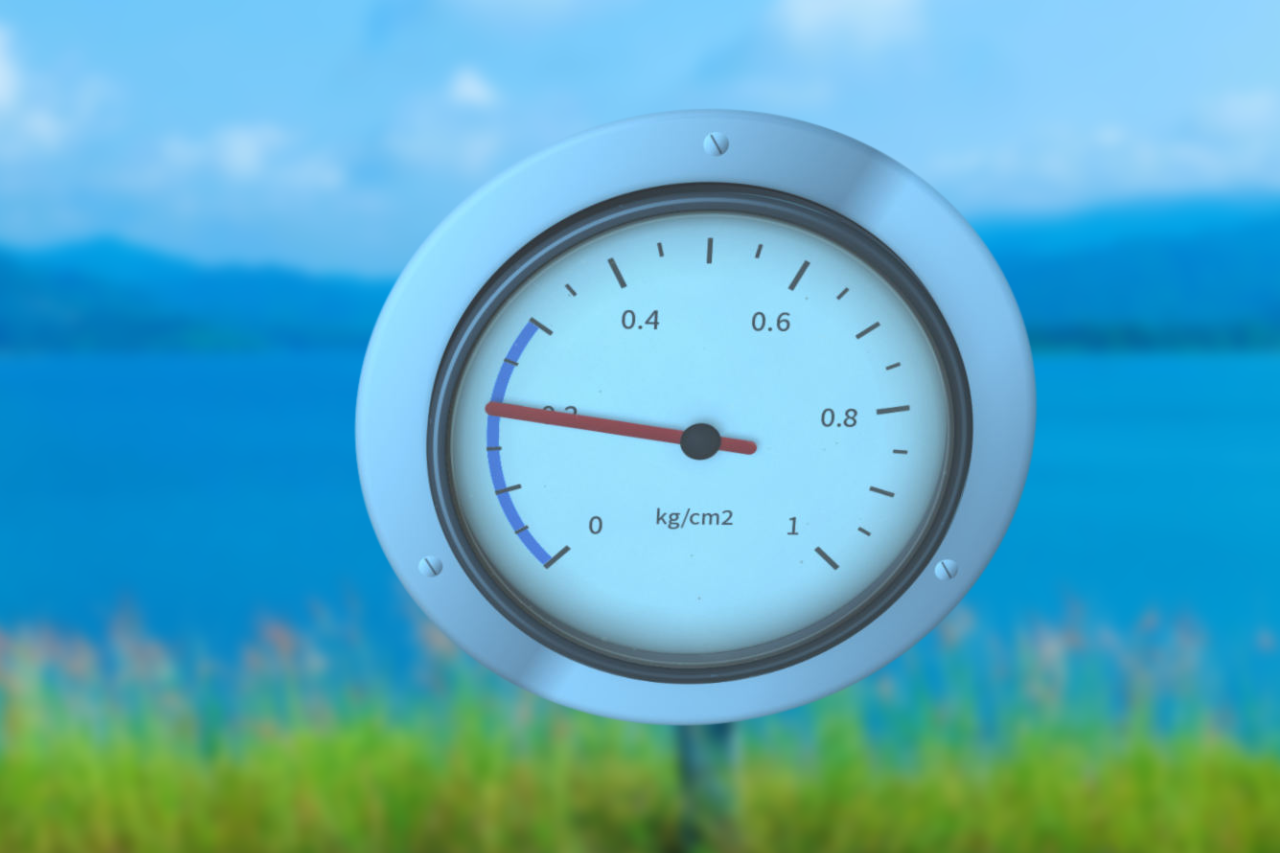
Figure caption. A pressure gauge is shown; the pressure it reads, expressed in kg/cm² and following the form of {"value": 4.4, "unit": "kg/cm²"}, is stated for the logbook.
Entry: {"value": 0.2, "unit": "kg/cm²"}
